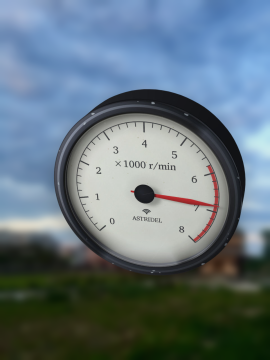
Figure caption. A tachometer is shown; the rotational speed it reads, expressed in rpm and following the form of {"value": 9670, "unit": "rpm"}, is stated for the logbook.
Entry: {"value": 6800, "unit": "rpm"}
